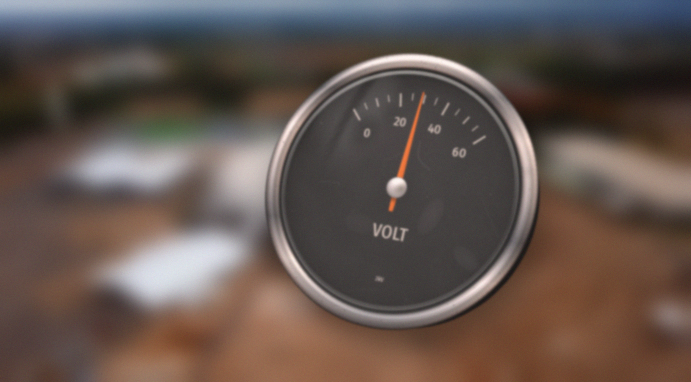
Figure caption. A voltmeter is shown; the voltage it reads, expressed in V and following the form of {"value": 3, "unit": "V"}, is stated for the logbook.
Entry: {"value": 30, "unit": "V"}
